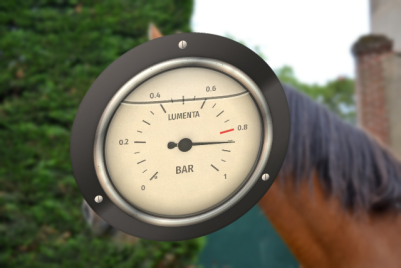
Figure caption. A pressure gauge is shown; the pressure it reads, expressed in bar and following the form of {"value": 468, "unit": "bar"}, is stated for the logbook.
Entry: {"value": 0.85, "unit": "bar"}
